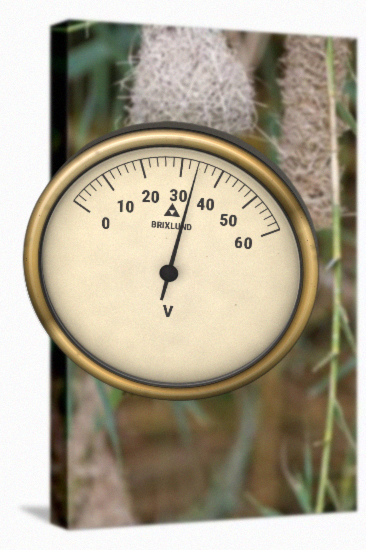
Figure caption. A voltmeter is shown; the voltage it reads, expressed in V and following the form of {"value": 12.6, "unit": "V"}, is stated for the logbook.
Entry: {"value": 34, "unit": "V"}
